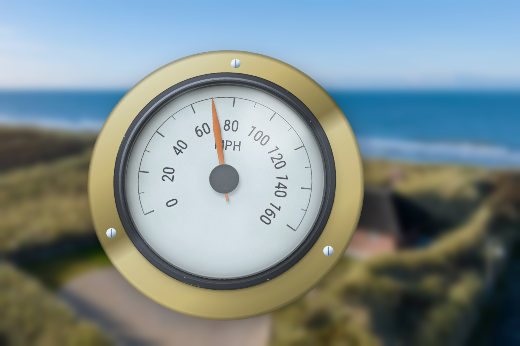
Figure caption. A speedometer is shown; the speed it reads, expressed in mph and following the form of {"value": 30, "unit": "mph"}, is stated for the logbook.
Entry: {"value": 70, "unit": "mph"}
